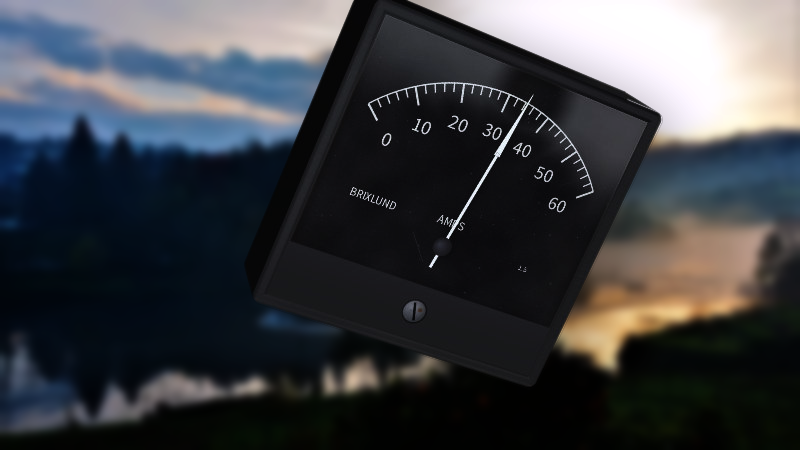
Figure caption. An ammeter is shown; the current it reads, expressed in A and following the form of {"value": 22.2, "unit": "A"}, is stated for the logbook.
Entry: {"value": 34, "unit": "A"}
